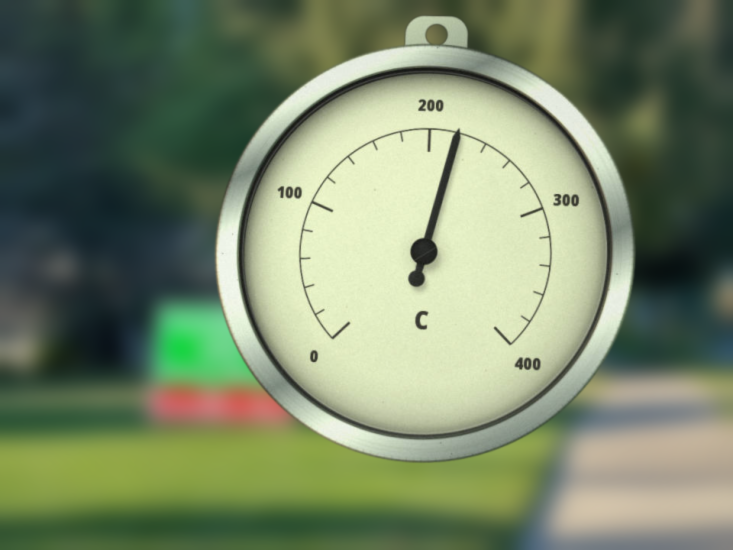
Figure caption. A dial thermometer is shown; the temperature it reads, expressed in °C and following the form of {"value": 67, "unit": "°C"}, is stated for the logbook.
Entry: {"value": 220, "unit": "°C"}
